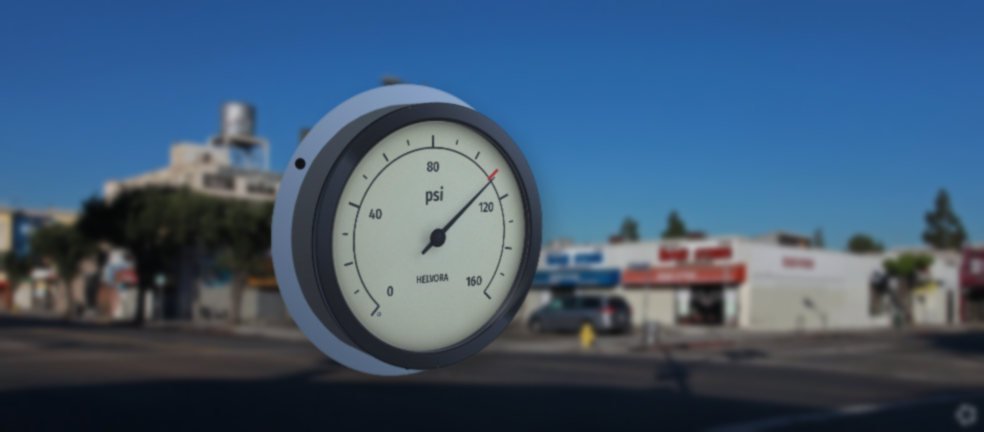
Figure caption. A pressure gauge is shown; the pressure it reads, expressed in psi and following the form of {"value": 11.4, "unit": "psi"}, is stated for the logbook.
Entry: {"value": 110, "unit": "psi"}
